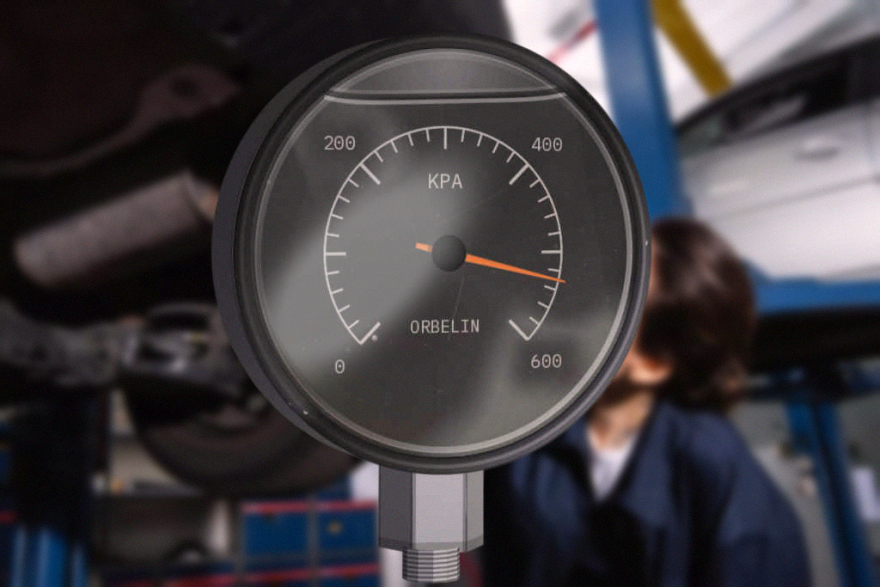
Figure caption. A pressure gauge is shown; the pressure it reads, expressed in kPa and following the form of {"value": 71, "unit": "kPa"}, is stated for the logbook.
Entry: {"value": 530, "unit": "kPa"}
